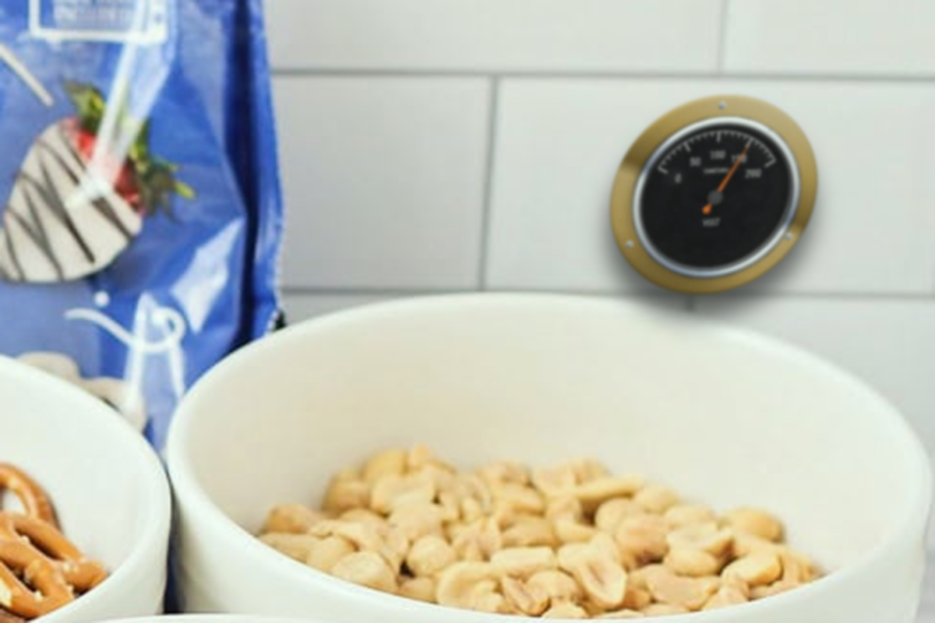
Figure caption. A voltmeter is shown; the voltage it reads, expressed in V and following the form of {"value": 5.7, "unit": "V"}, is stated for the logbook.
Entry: {"value": 150, "unit": "V"}
